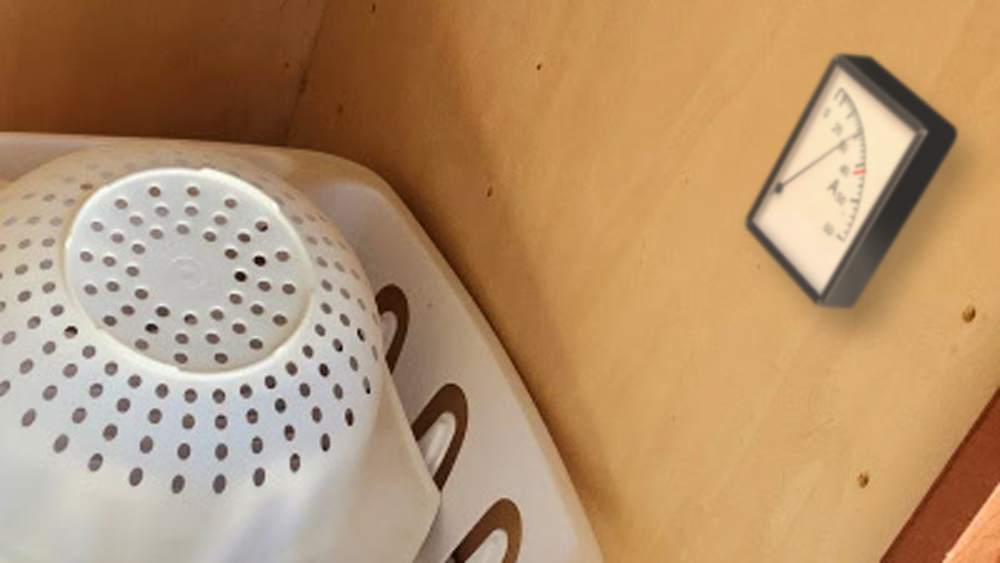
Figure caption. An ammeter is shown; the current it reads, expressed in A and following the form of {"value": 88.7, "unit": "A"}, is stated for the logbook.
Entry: {"value": 30, "unit": "A"}
